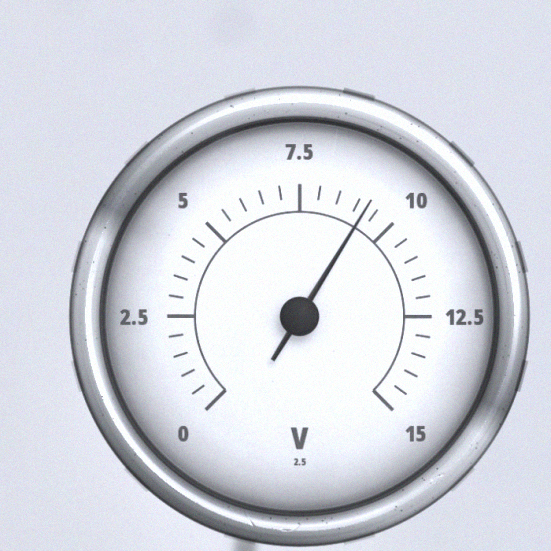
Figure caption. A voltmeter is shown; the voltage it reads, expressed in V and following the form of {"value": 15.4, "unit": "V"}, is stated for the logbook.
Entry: {"value": 9.25, "unit": "V"}
